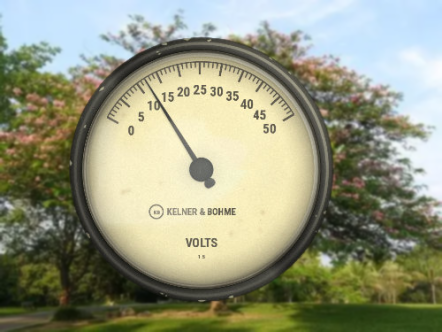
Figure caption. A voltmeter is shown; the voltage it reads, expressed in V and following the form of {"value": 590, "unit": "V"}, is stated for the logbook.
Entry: {"value": 12, "unit": "V"}
